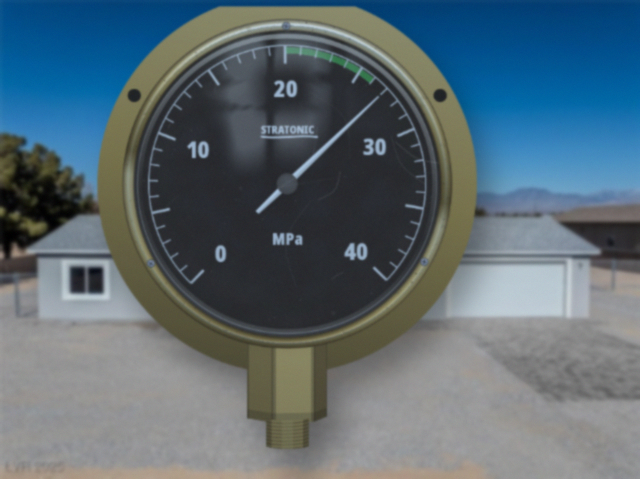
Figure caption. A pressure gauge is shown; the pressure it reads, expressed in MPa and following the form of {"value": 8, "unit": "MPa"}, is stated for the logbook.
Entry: {"value": 27, "unit": "MPa"}
